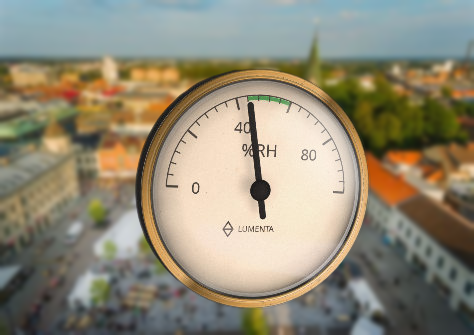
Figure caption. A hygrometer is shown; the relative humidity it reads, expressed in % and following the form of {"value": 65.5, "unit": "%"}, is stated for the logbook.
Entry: {"value": 44, "unit": "%"}
